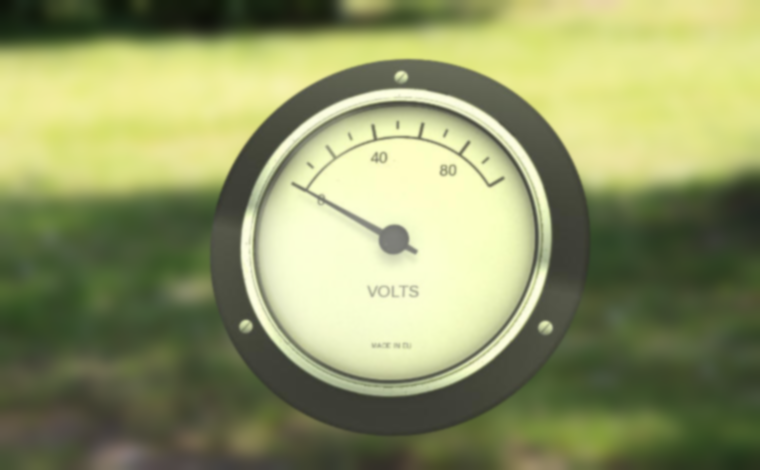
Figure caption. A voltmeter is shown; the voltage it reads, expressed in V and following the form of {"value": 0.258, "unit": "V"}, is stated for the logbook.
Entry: {"value": 0, "unit": "V"}
